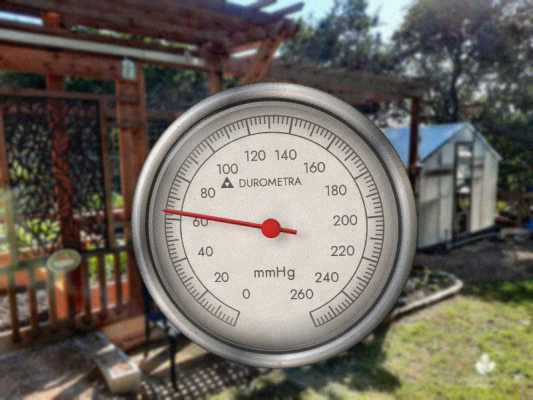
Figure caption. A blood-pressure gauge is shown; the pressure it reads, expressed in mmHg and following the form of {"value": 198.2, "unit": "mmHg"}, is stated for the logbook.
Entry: {"value": 64, "unit": "mmHg"}
